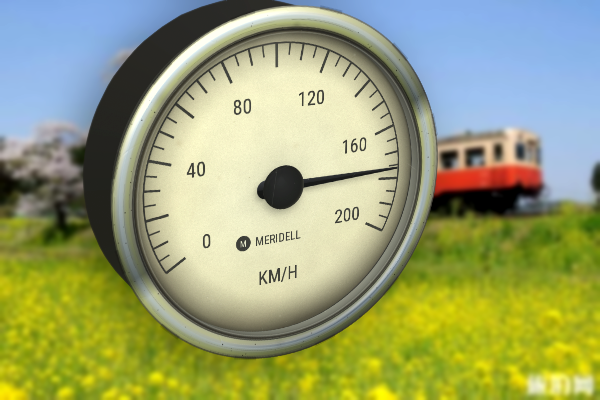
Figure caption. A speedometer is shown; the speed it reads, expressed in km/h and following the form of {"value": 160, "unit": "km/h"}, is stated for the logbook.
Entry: {"value": 175, "unit": "km/h"}
